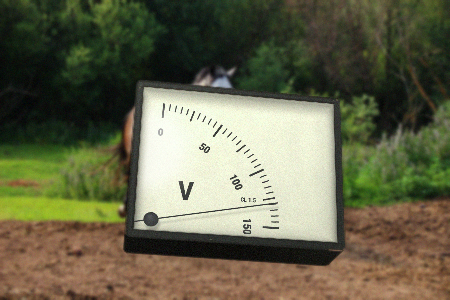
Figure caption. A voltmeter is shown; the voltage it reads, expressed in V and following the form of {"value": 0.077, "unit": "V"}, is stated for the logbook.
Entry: {"value": 130, "unit": "V"}
